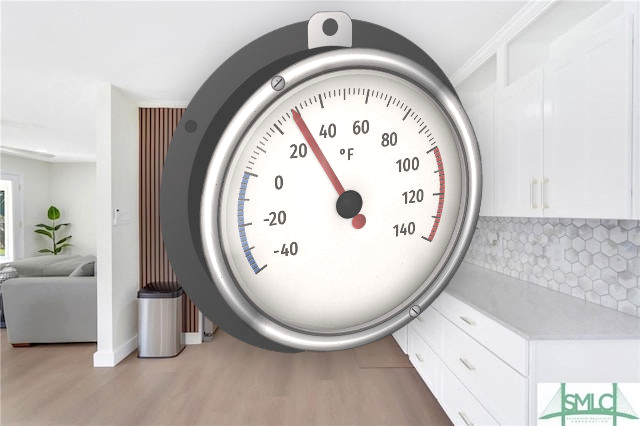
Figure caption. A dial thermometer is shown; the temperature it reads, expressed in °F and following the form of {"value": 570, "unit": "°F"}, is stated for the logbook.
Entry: {"value": 28, "unit": "°F"}
